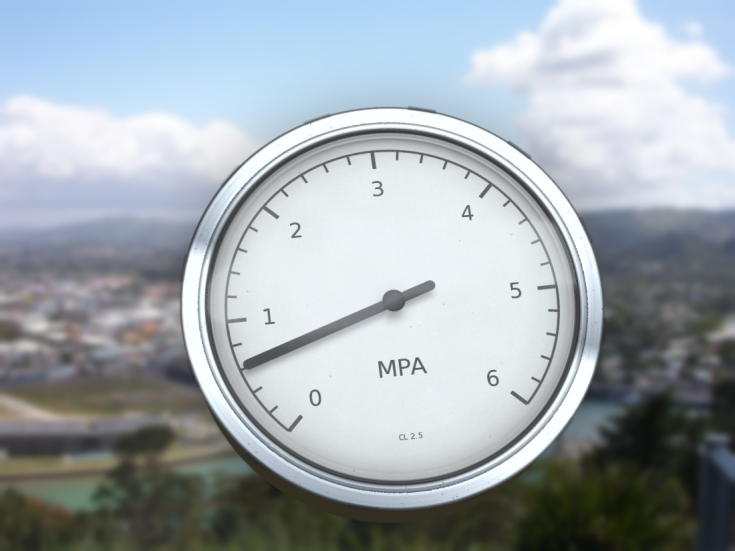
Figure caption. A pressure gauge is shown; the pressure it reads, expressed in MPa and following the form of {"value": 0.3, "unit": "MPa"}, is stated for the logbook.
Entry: {"value": 0.6, "unit": "MPa"}
